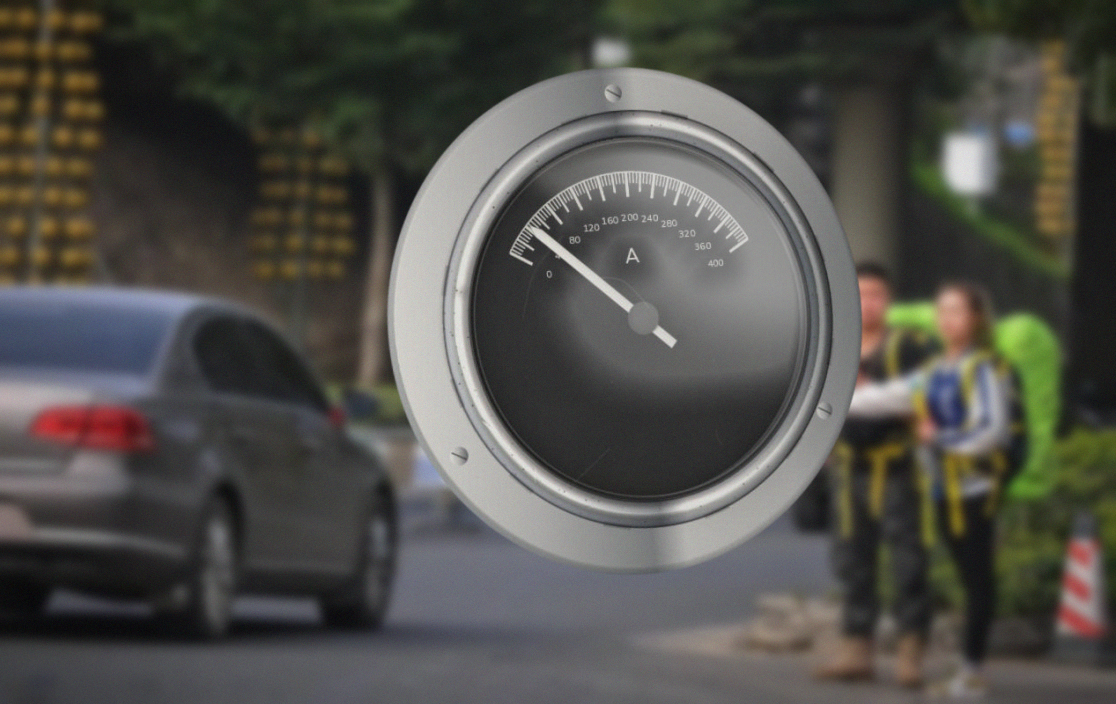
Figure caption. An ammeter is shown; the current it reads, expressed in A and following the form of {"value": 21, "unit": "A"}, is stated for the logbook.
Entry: {"value": 40, "unit": "A"}
